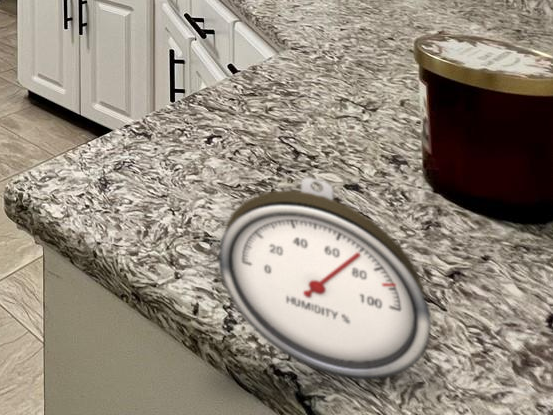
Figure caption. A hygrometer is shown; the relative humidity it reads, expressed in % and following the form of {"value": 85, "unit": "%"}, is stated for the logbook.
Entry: {"value": 70, "unit": "%"}
